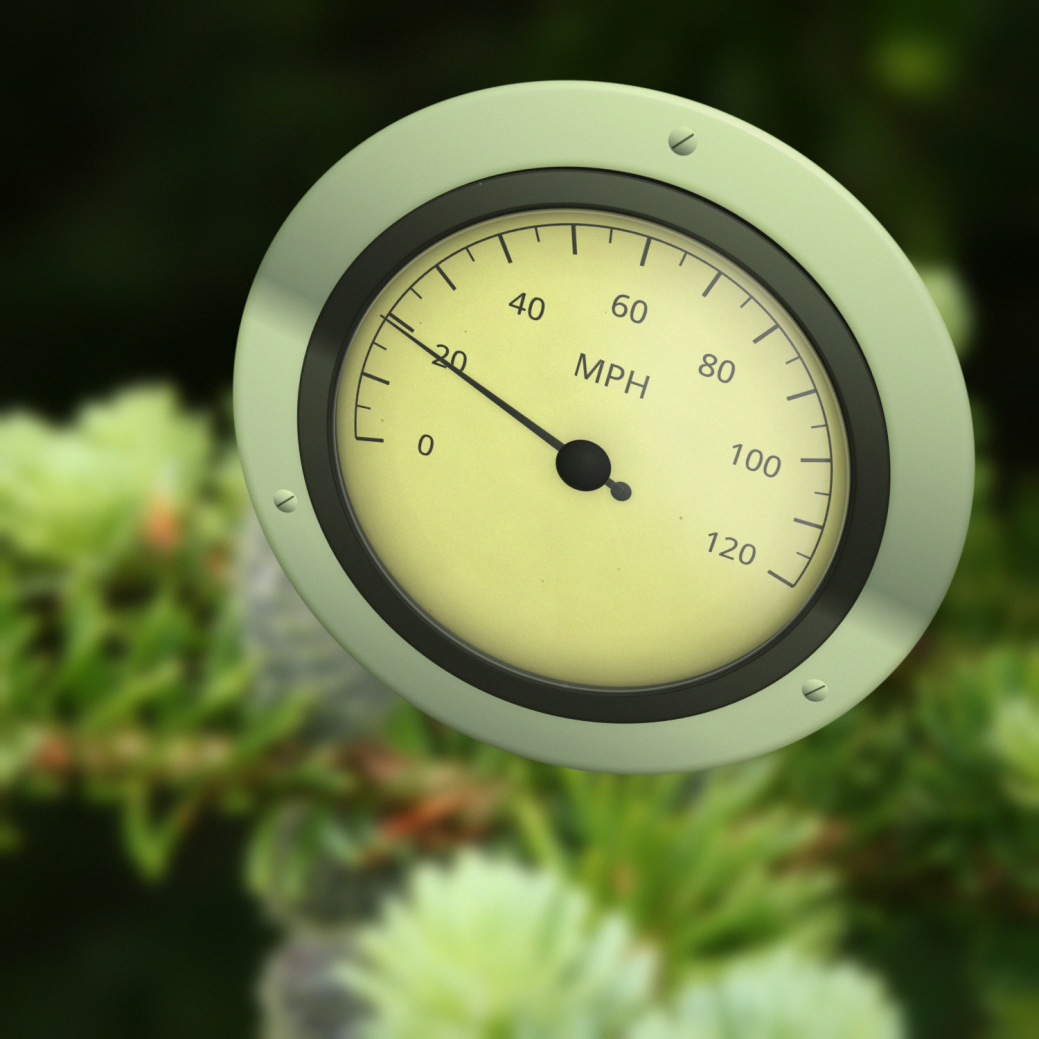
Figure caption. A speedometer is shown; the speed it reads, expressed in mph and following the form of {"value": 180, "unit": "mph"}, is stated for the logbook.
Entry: {"value": 20, "unit": "mph"}
